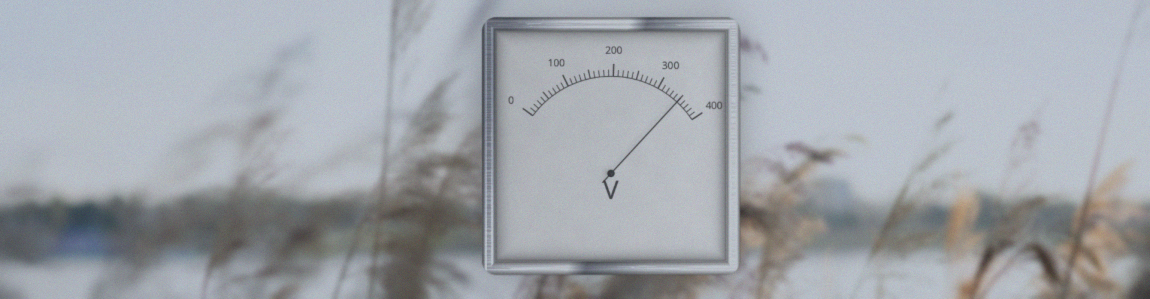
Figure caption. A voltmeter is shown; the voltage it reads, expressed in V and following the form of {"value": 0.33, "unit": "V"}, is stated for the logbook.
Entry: {"value": 350, "unit": "V"}
